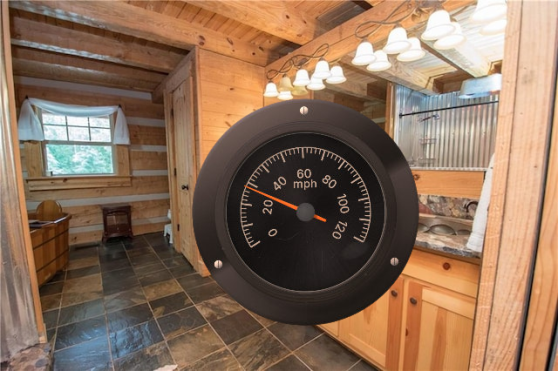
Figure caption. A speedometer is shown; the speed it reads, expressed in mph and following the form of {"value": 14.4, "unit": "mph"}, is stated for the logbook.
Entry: {"value": 28, "unit": "mph"}
